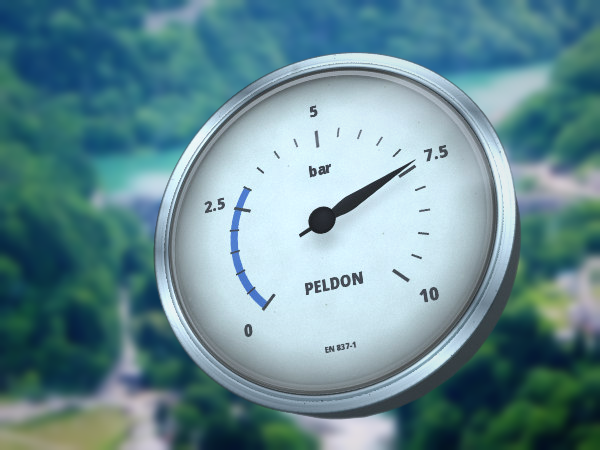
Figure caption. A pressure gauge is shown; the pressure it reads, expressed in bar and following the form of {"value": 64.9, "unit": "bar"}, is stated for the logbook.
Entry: {"value": 7.5, "unit": "bar"}
